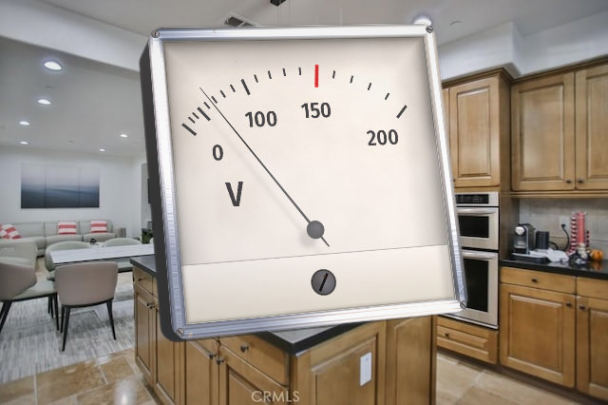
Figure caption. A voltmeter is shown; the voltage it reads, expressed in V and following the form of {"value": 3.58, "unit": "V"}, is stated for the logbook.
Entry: {"value": 65, "unit": "V"}
